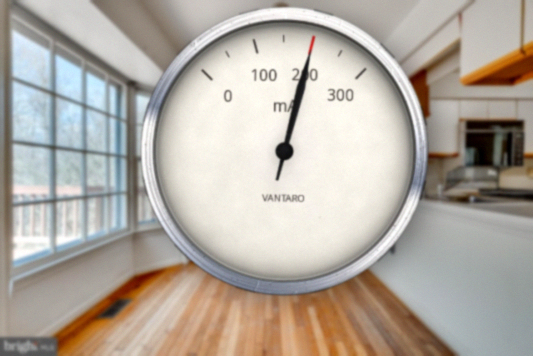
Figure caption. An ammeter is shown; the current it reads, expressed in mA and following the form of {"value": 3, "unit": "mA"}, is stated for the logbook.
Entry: {"value": 200, "unit": "mA"}
